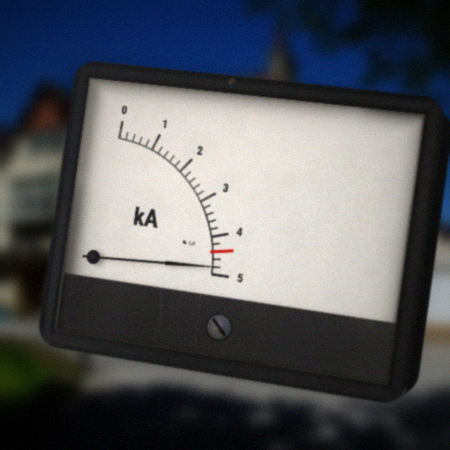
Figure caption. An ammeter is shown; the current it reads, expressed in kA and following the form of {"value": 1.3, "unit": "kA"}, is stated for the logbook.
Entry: {"value": 4.8, "unit": "kA"}
